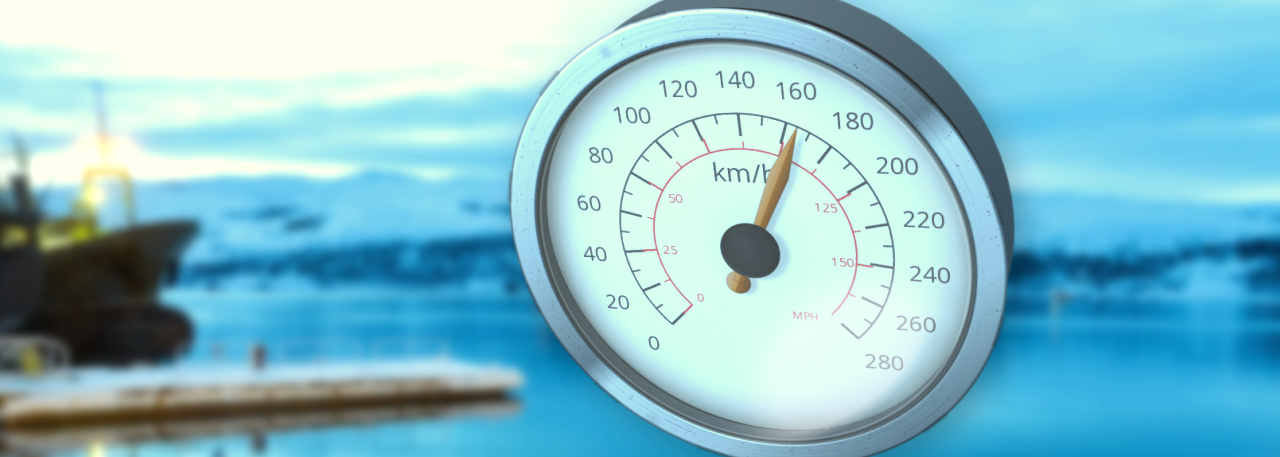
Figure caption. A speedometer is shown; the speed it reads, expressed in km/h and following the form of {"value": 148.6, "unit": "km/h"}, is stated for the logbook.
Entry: {"value": 165, "unit": "km/h"}
